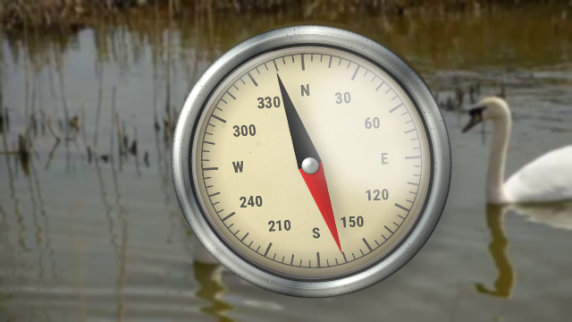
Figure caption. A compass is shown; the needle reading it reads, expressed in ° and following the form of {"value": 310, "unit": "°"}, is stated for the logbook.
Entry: {"value": 165, "unit": "°"}
